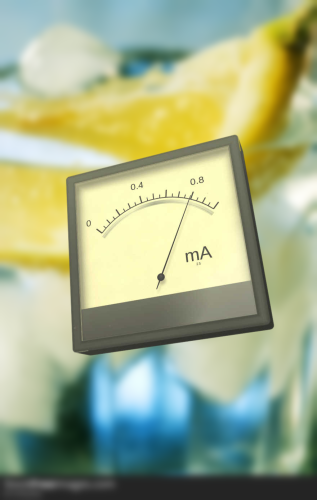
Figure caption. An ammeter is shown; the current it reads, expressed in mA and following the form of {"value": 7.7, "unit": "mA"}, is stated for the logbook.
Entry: {"value": 0.8, "unit": "mA"}
